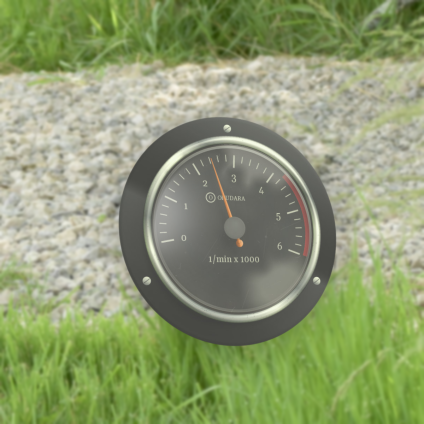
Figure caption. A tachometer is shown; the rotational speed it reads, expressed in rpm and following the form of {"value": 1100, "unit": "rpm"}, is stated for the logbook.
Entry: {"value": 2400, "unit": "rpm"}
